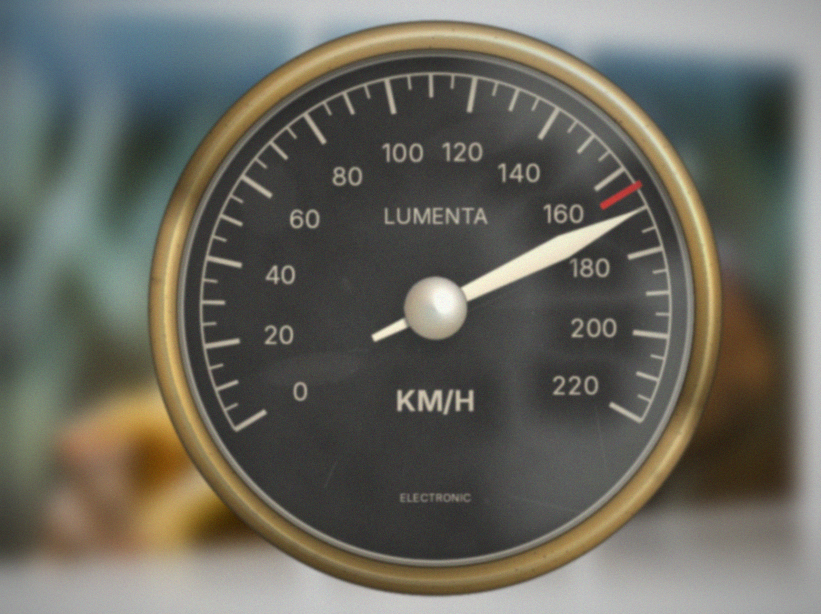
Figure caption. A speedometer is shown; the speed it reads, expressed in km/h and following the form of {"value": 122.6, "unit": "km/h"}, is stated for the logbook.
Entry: {"value": 170, "unit": "km/h"}
